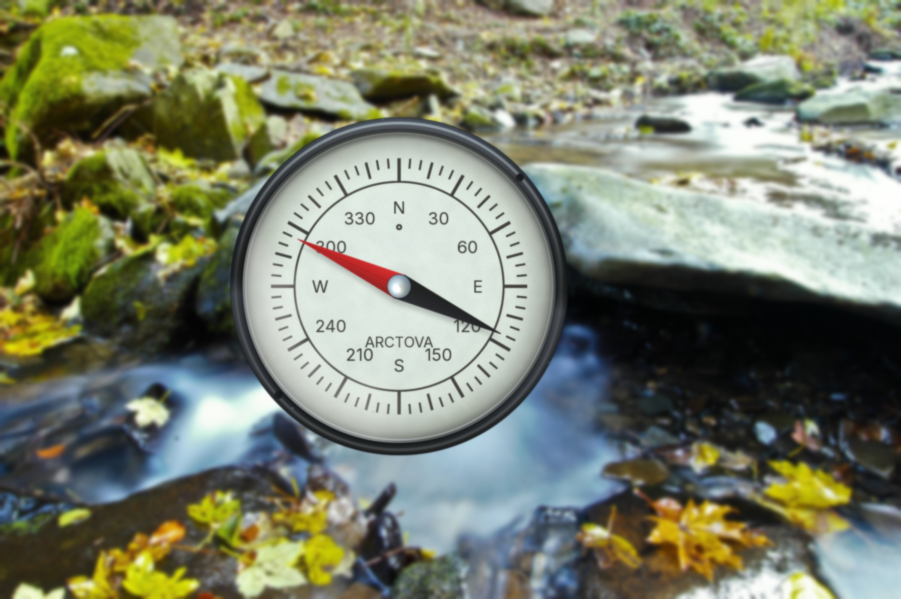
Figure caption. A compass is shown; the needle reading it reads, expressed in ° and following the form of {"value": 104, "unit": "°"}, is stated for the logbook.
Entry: {"value": 295, "unit": "°"}
